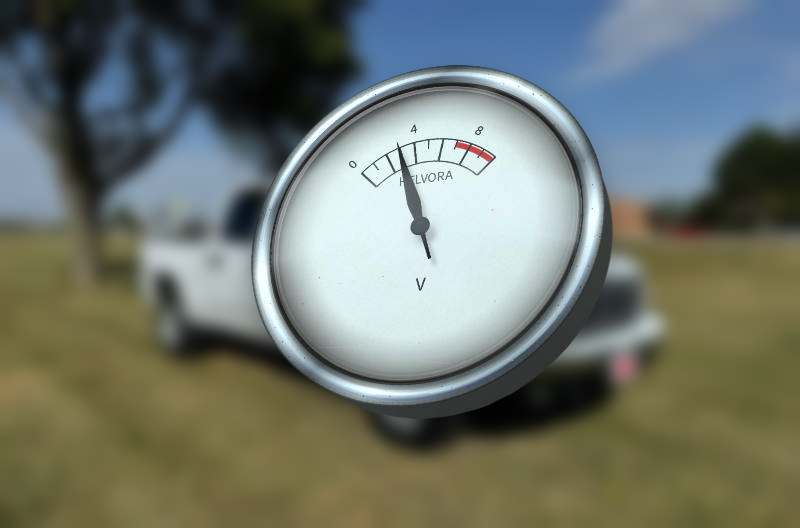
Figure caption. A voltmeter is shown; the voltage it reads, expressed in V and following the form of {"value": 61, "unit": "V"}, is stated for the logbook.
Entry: {"value": 3, "unit": "V"}
